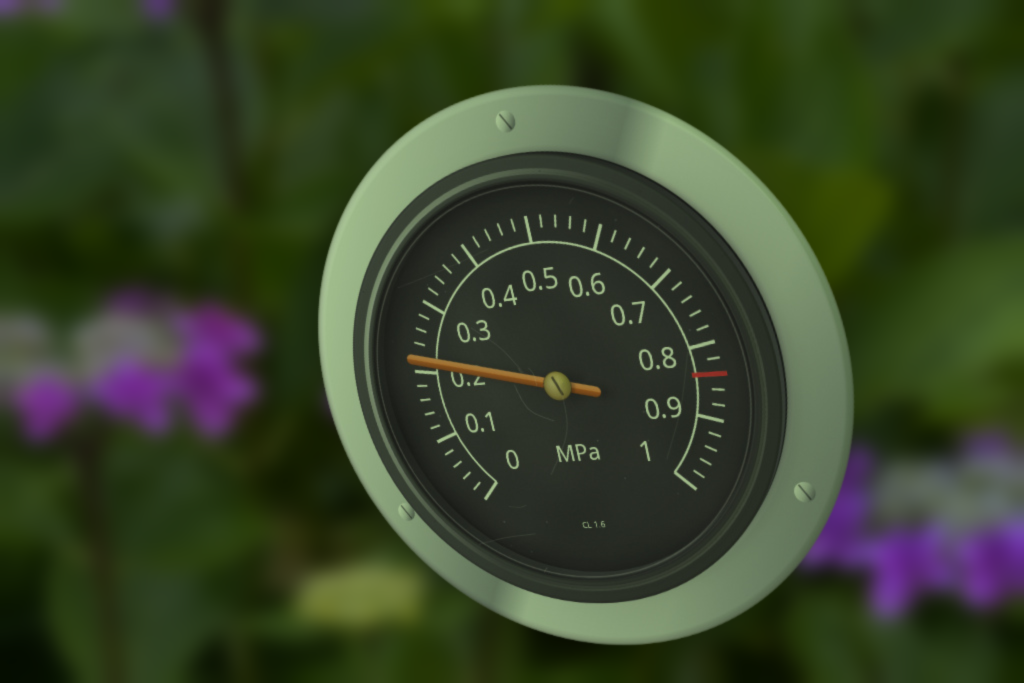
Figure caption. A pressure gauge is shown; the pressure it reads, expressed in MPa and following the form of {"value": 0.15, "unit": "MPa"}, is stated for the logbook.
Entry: {"value": 0.22, "unit": "MPa"}
